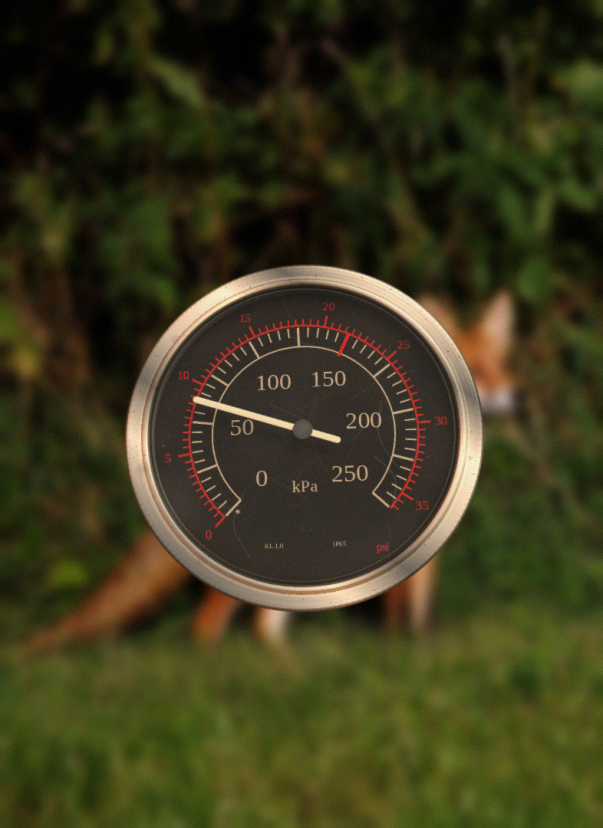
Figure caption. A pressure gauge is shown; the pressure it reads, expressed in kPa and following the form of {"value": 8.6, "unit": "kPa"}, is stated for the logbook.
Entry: {"value": 60, "unit": "kPa"}
